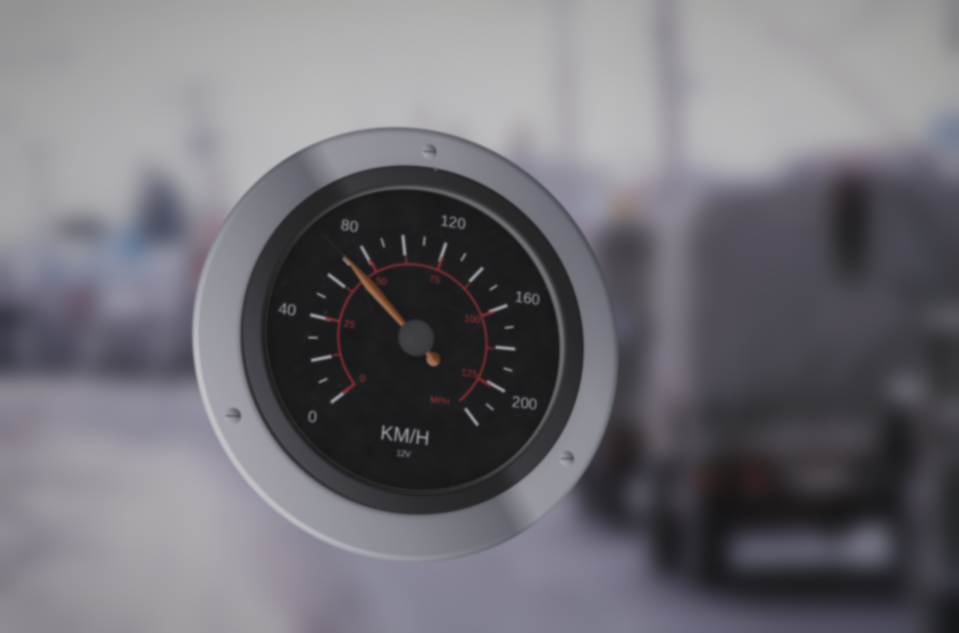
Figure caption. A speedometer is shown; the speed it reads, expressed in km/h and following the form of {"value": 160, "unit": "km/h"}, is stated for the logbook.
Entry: {"value": 70, "unit": "km/h"}
